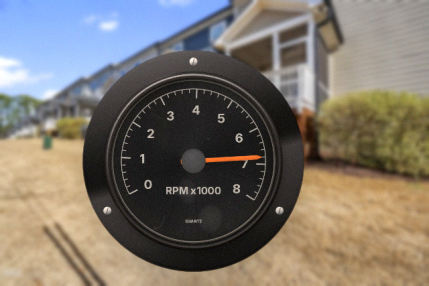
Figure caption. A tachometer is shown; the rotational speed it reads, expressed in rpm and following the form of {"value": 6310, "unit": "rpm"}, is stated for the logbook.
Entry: {"value": 6800, "unit": "rpm"}
